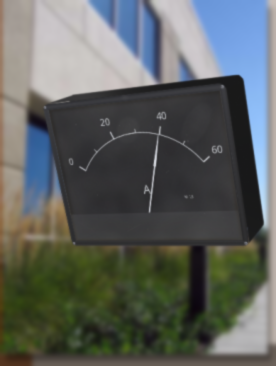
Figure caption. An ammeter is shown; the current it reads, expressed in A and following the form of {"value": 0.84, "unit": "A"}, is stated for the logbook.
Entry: {"value": 40, "unit": "A"}
